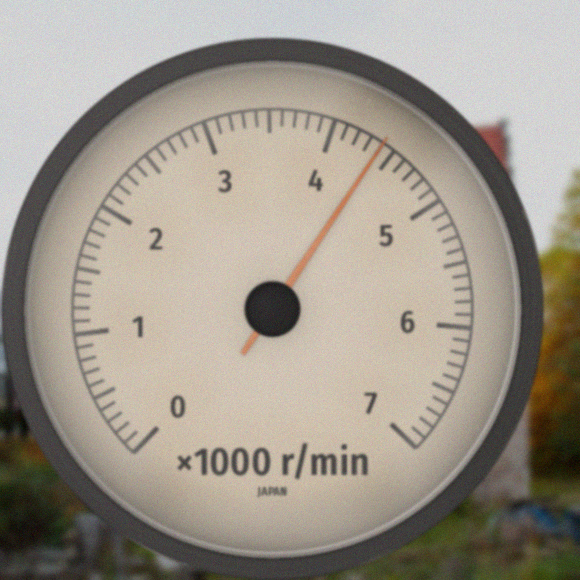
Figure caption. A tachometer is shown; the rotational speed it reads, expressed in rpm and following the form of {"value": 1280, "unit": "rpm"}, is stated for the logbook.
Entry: {"value": 4400, "unit": "rpm"}
